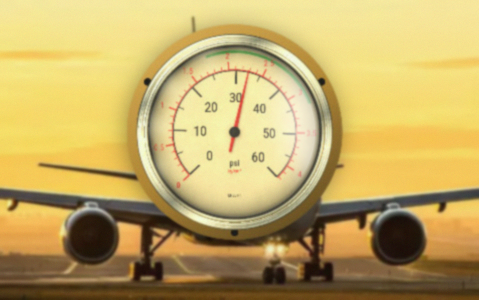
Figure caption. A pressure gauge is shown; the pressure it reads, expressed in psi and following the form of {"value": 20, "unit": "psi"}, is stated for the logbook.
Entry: {"value": 32.5, "unit": "psi"}
